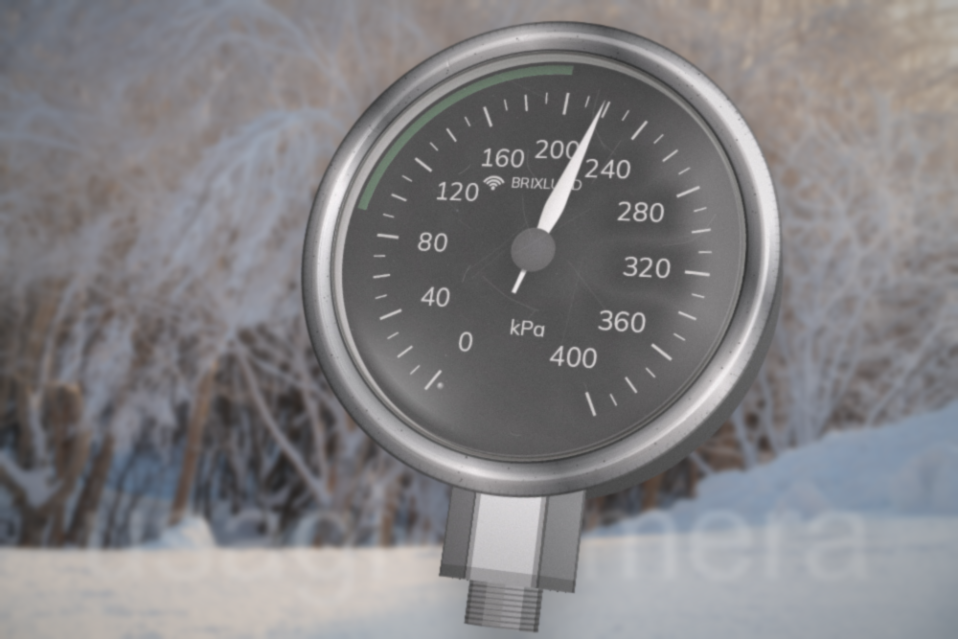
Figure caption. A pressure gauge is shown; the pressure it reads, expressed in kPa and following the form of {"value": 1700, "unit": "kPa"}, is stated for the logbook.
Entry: {"value": 220, "unit": "kPa"}
